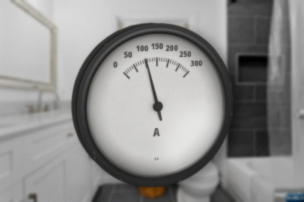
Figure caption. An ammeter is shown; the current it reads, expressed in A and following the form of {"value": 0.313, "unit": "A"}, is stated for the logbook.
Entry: {"value": 100, "unit": "A"}
